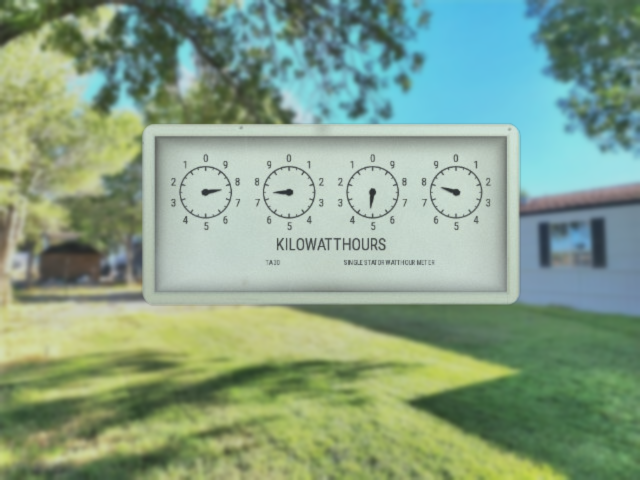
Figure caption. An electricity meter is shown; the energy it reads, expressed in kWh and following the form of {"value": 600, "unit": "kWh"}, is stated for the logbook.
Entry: {"value": 7748, "unit": "kWh"}
